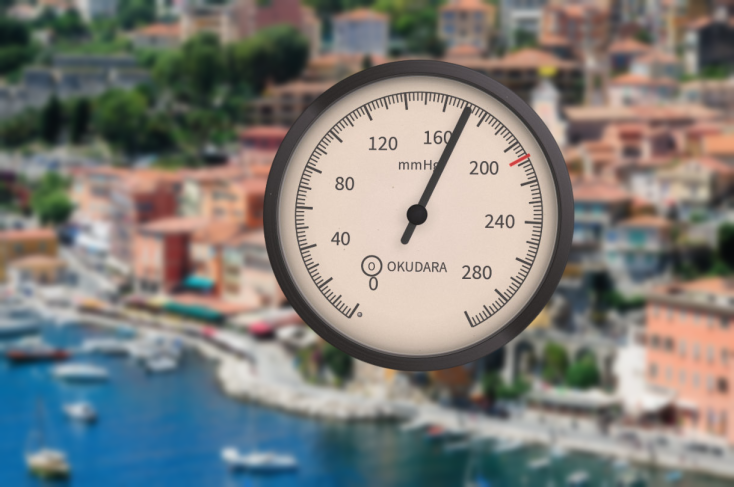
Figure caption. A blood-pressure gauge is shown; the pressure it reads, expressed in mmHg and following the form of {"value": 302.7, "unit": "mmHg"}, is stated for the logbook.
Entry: {"value": 172, "unit": "mmHg"}
